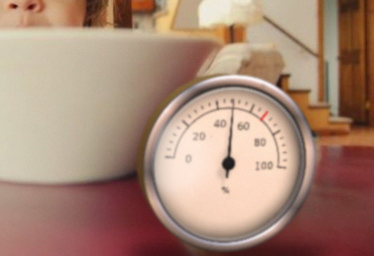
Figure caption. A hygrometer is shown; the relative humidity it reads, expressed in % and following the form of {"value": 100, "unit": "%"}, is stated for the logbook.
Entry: {"value": 48, "unit": "%"}
